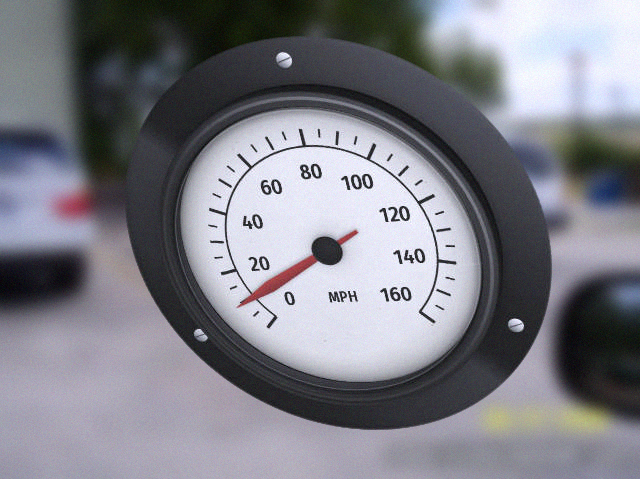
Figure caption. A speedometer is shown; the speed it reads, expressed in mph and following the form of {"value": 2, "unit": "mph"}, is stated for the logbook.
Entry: {"value": 10, "unit": "mph"}
